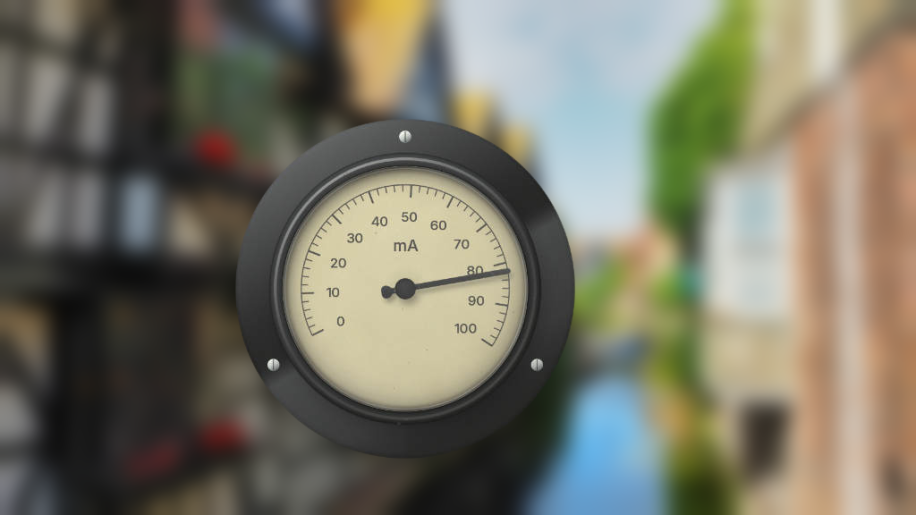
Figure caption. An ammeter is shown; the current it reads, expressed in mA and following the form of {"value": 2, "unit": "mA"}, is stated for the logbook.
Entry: {"value": 82, "unit": "mA"}
